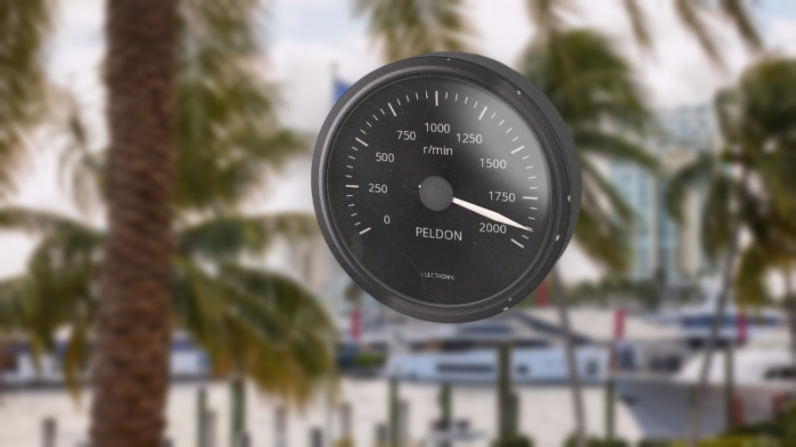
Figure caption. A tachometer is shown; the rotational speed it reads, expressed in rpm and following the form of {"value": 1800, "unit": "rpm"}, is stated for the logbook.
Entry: {"value": 1900, "unit": "rpm"}
